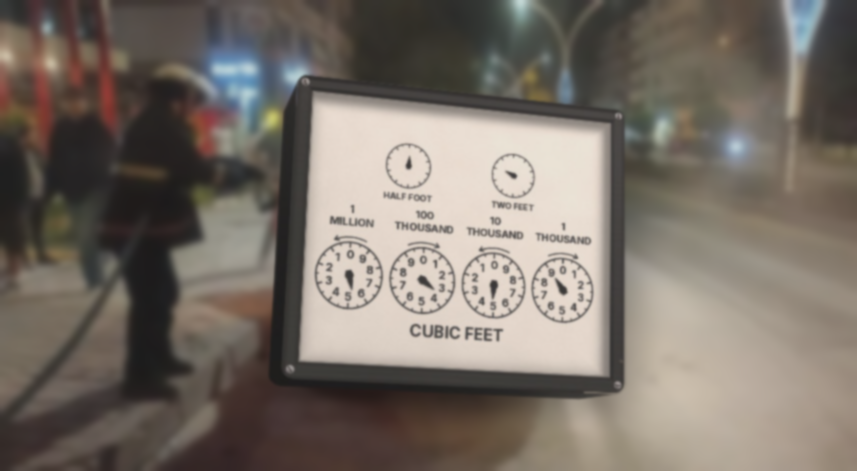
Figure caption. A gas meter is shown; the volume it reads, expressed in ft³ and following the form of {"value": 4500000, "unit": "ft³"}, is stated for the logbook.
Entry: {"value": 534900, "unit": "ft³"}
